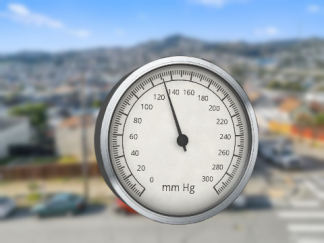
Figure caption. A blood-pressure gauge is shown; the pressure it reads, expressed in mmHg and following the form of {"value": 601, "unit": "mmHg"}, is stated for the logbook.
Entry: {"value": 130, "unit": "mmHg"}
